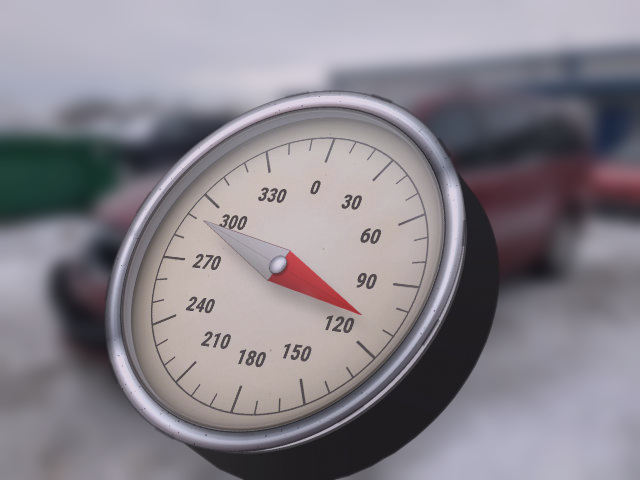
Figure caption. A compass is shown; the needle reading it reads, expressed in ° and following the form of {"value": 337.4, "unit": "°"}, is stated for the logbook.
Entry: {"value": 110, "unit": "°"}
